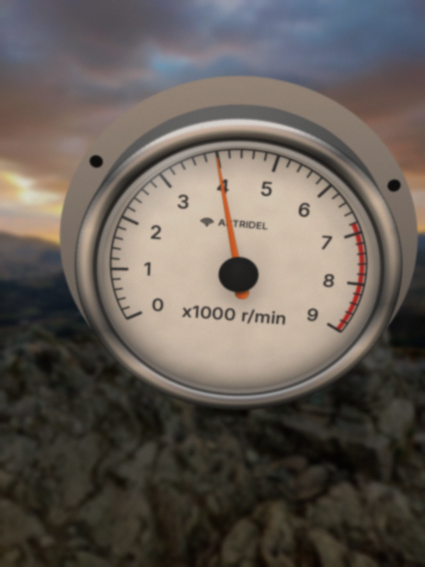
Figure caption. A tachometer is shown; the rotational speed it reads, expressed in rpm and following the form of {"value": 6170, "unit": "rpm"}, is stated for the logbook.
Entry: {"value": 4000, "unit": "rpm"}
